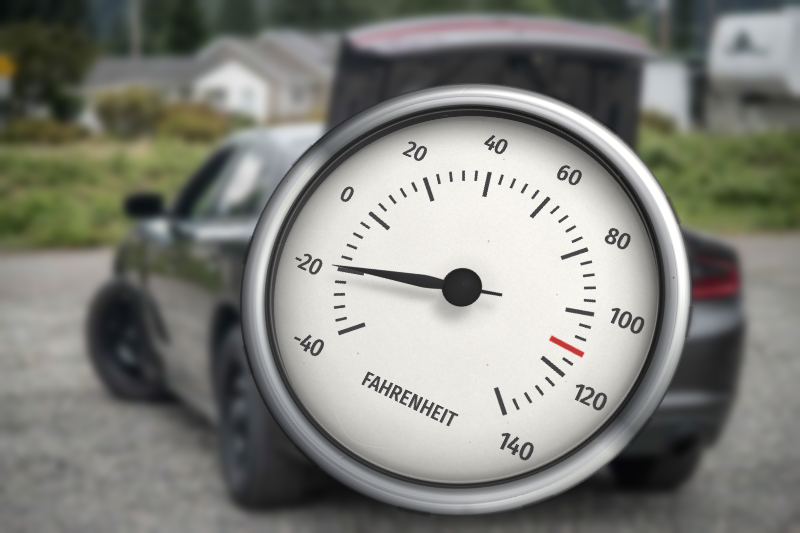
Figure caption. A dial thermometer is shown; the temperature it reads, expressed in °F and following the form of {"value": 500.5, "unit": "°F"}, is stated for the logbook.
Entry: {"value": -20, "unit": "°F"}
